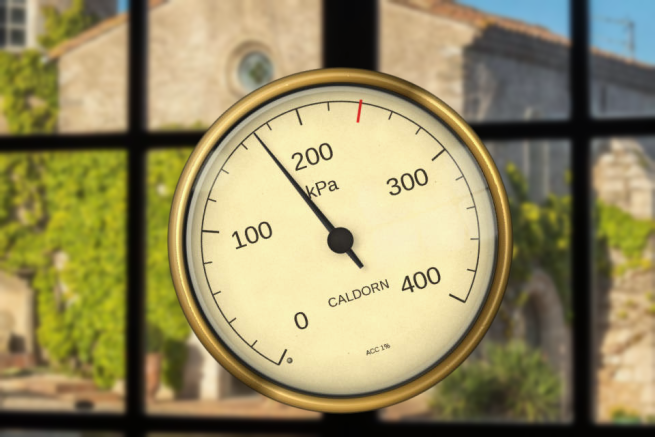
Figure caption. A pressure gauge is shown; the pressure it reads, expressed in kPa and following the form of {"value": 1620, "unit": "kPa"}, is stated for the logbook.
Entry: {"value": 170, "unit": "kPa"}
